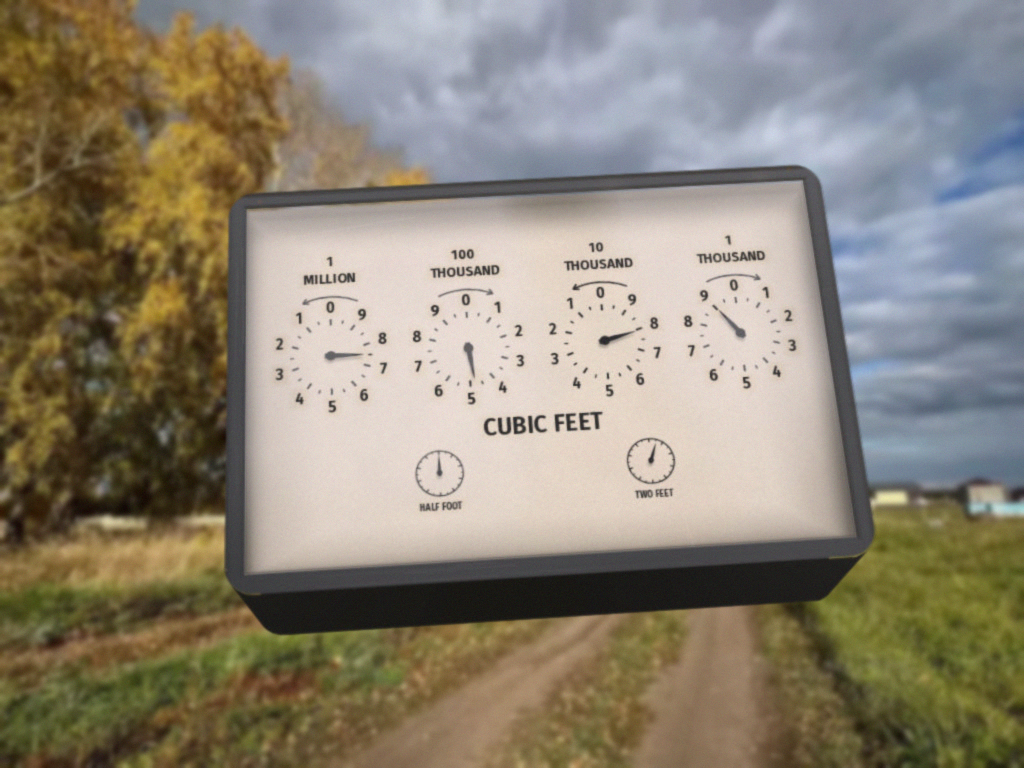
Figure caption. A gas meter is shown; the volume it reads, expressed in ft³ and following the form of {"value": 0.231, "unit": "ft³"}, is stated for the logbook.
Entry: {"value": 747900, "unit": "ft³"}
